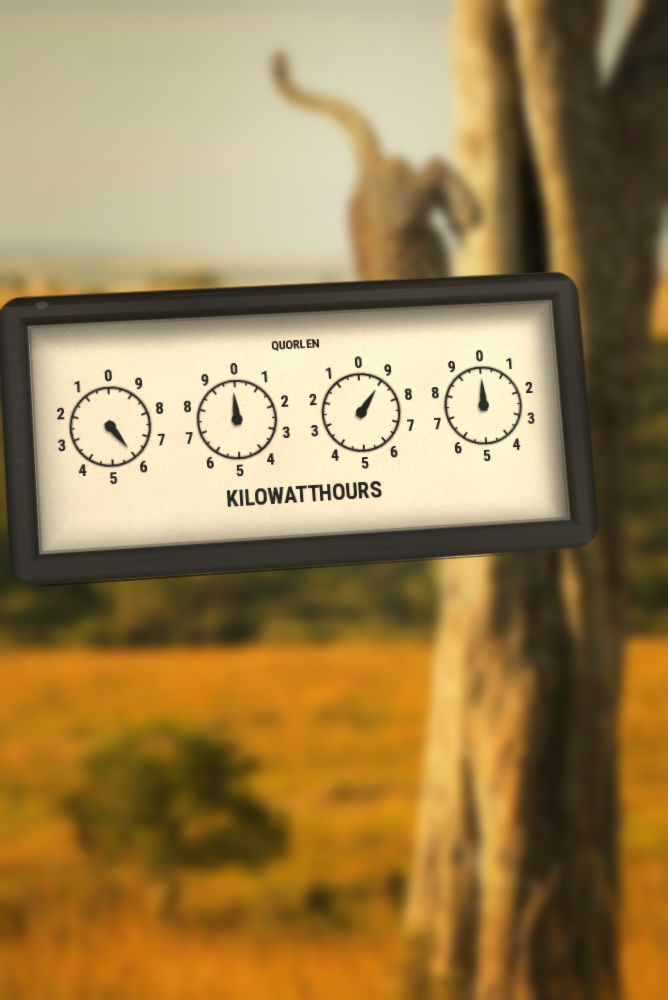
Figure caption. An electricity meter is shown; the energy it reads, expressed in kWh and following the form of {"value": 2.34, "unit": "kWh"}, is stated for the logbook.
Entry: {"value": 5990, "unit": "kWh"}
